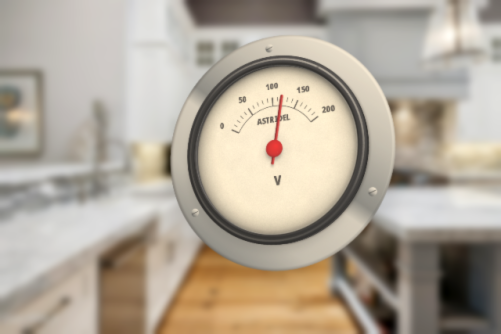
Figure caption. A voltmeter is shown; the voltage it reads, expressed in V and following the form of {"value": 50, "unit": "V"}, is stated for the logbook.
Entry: {"value": 120, "unit": "V"}
